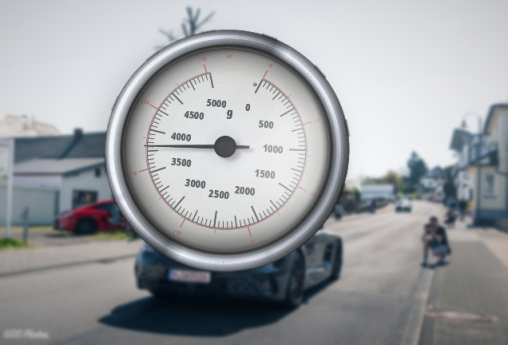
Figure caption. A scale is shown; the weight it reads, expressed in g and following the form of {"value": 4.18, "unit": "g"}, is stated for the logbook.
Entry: {"value": 3800, "unit": "g"}
